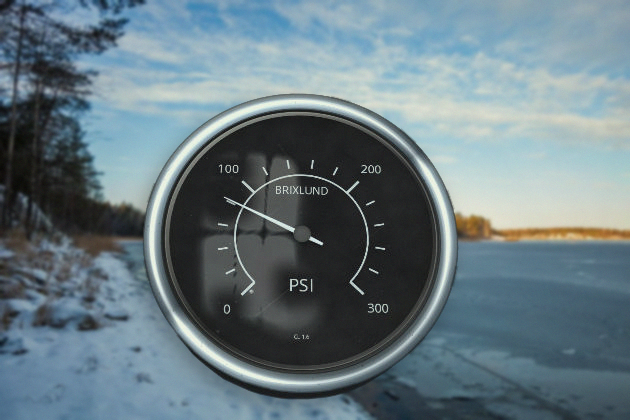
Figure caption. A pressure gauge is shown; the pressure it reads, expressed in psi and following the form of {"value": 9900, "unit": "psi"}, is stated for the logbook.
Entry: {"value": 80, "unit": "psi"}
